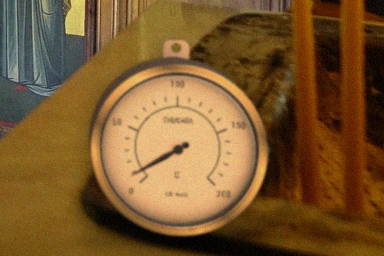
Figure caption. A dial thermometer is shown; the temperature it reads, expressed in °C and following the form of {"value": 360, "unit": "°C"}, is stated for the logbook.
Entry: {"value": 10, "unit": "°C"}
